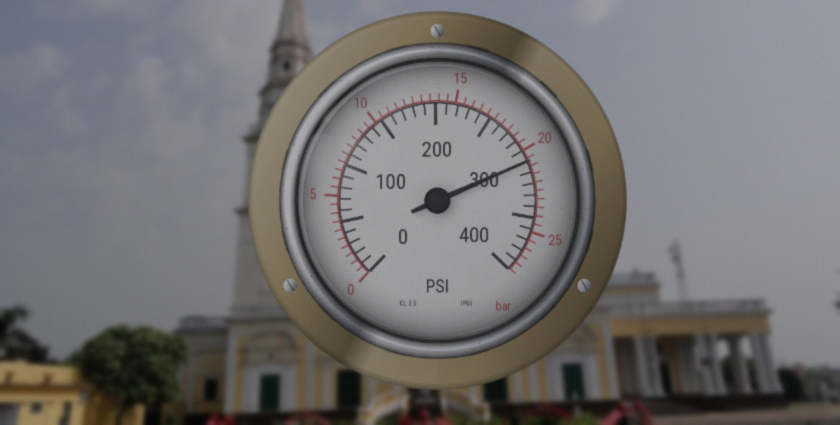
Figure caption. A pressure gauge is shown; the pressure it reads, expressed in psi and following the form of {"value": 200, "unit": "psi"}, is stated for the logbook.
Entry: {"value": 300, "unit": "psi"}
